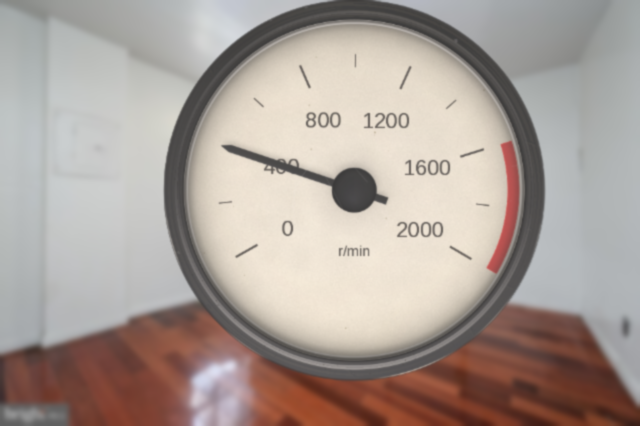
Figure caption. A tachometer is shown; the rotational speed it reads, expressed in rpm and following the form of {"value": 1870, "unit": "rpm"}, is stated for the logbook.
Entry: {"value": 400, "unit": "rpm"}
